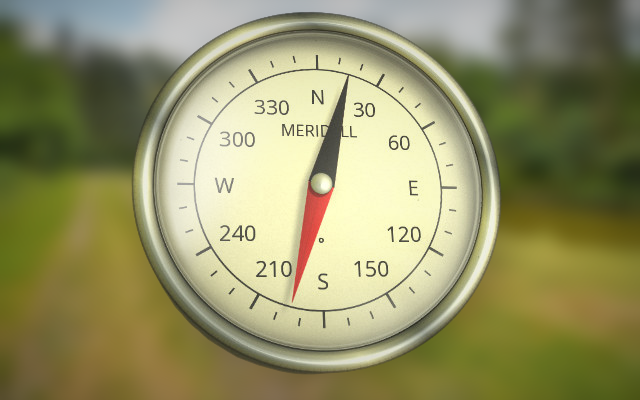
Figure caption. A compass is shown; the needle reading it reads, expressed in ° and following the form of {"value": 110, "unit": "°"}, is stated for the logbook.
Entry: {"value": 195, "unit": "°"}
